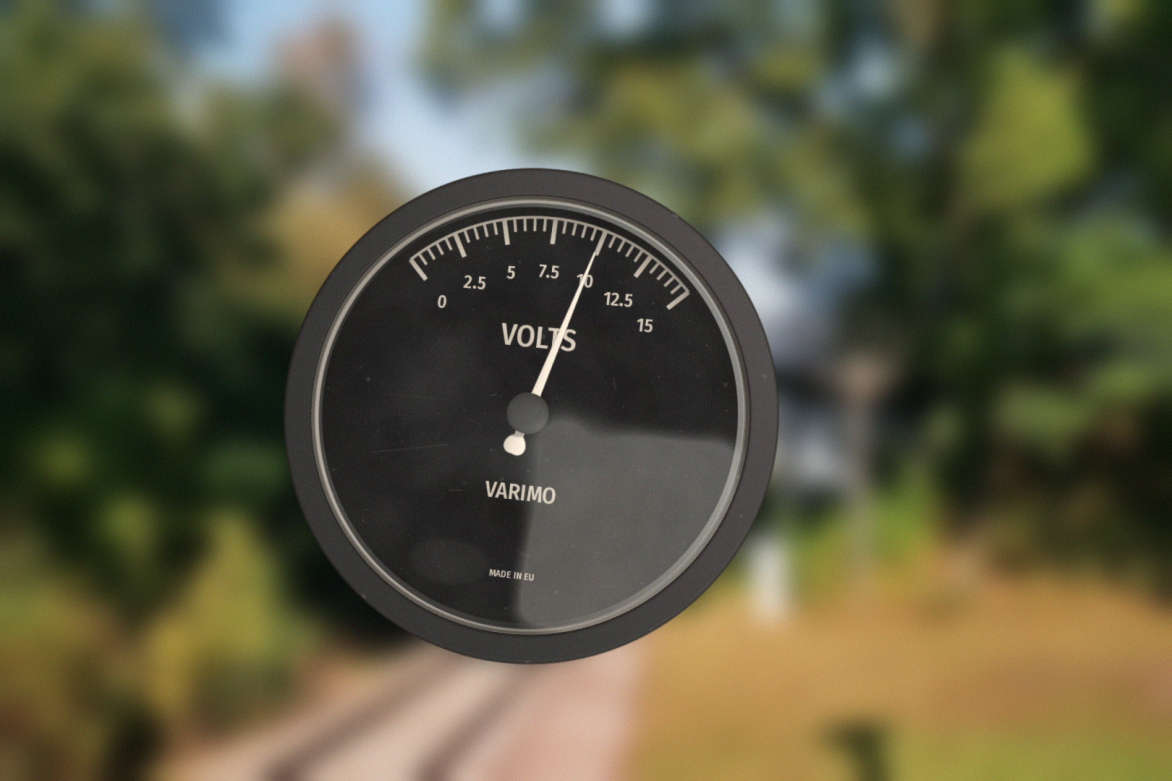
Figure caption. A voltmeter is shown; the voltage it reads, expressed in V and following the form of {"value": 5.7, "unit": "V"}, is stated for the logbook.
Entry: {"value": 10, "unit": "V"}
